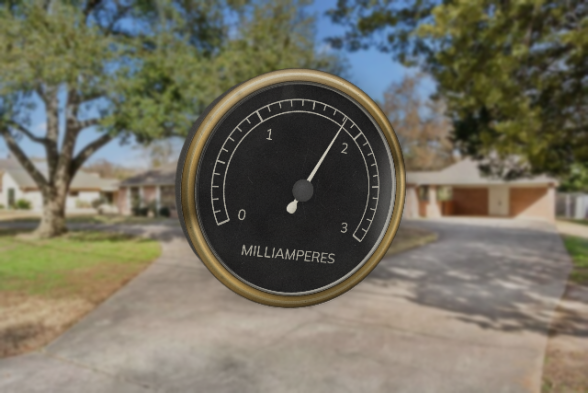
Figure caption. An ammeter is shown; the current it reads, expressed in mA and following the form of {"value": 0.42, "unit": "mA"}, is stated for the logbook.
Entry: {"value": 1.8, "unit": "mA"}
